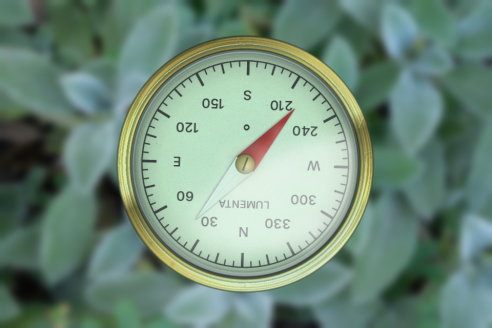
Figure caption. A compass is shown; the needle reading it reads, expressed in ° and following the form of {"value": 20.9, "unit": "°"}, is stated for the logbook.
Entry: {"value": 220, "unit": "°"}
